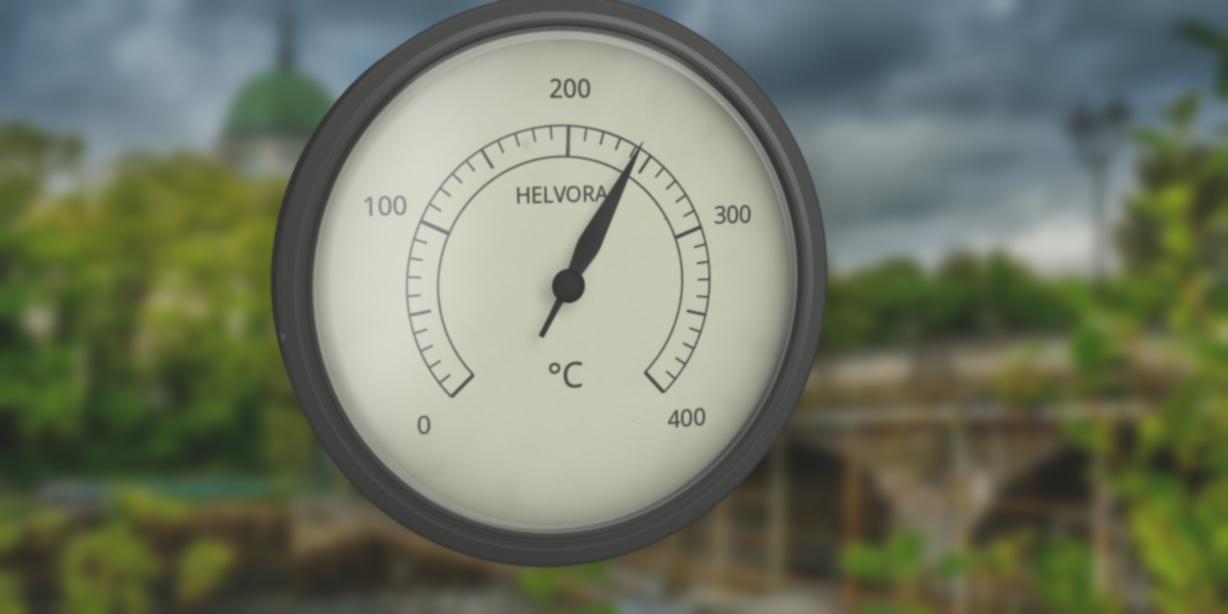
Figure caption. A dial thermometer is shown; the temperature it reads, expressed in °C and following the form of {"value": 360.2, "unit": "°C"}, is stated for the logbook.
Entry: {"value": 240, "unit": "°C"}
